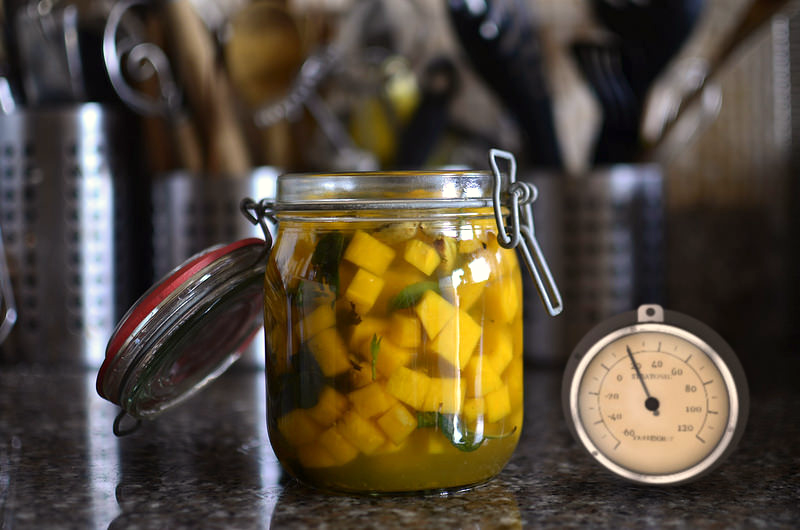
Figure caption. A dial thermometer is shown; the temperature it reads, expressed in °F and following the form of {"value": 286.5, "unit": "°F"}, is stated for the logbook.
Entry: {"value": 20, "unit": "°F"}
